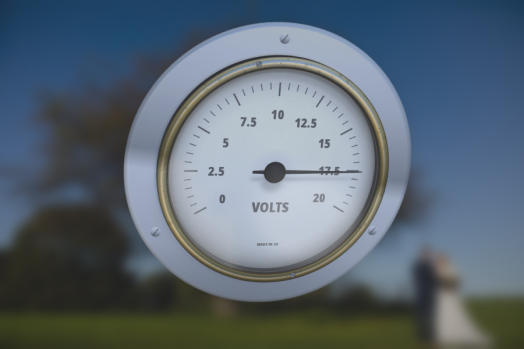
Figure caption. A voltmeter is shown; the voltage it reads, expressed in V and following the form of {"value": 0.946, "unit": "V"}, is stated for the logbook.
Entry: {"value": 17.5, "unit": "V"}
